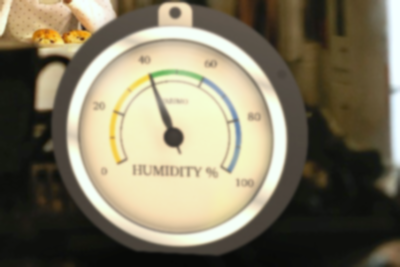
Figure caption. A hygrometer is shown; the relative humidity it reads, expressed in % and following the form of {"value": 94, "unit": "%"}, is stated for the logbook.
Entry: {"value": 40, "unit": "%"}
